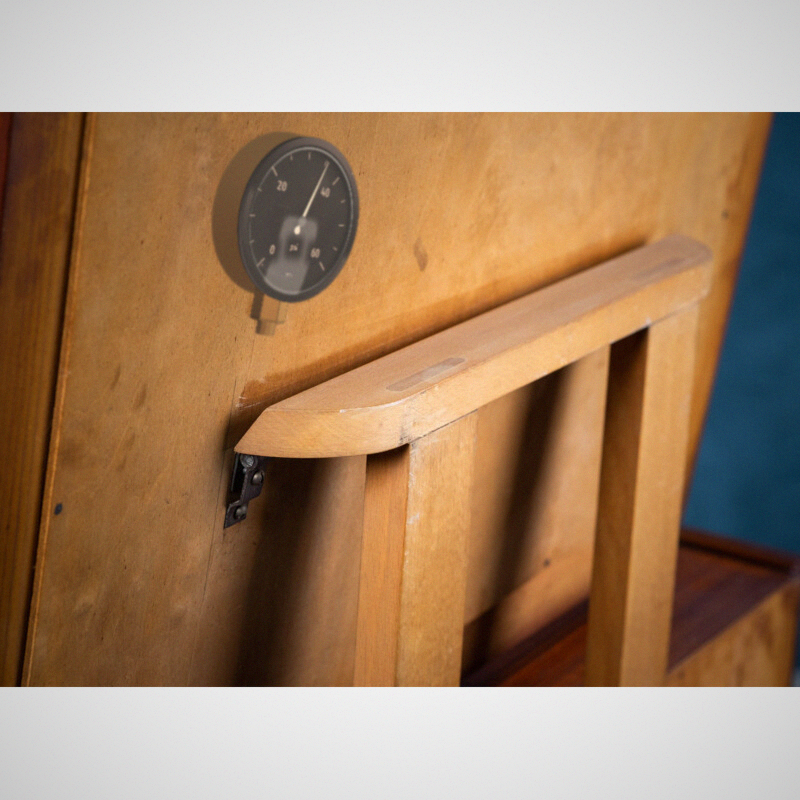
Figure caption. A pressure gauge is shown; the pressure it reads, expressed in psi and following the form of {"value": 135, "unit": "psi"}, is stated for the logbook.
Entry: {"value": 35, "unit": "psi"}
